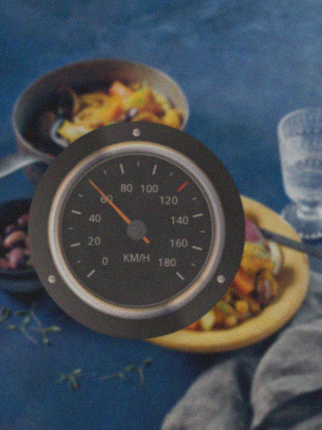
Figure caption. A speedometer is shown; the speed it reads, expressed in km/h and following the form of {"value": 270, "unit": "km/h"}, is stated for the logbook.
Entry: {"value": 60, "unit": "km/h"}
